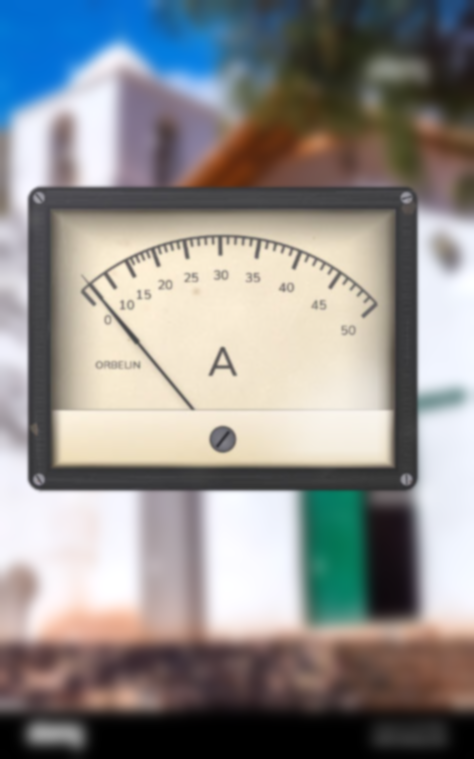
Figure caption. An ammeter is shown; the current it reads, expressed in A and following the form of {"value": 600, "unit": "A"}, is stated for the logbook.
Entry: {"value": 5, "unit": "A"}
